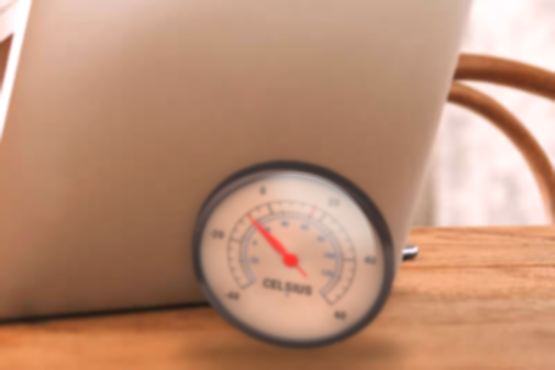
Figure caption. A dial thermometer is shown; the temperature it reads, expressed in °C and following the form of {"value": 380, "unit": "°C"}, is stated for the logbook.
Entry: {"value": -8, "unit": "°C"}
